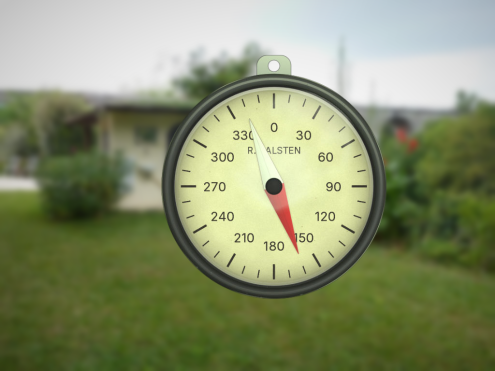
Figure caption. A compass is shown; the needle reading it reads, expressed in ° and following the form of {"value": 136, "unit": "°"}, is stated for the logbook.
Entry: {"value": 160, "unit": "°"}
